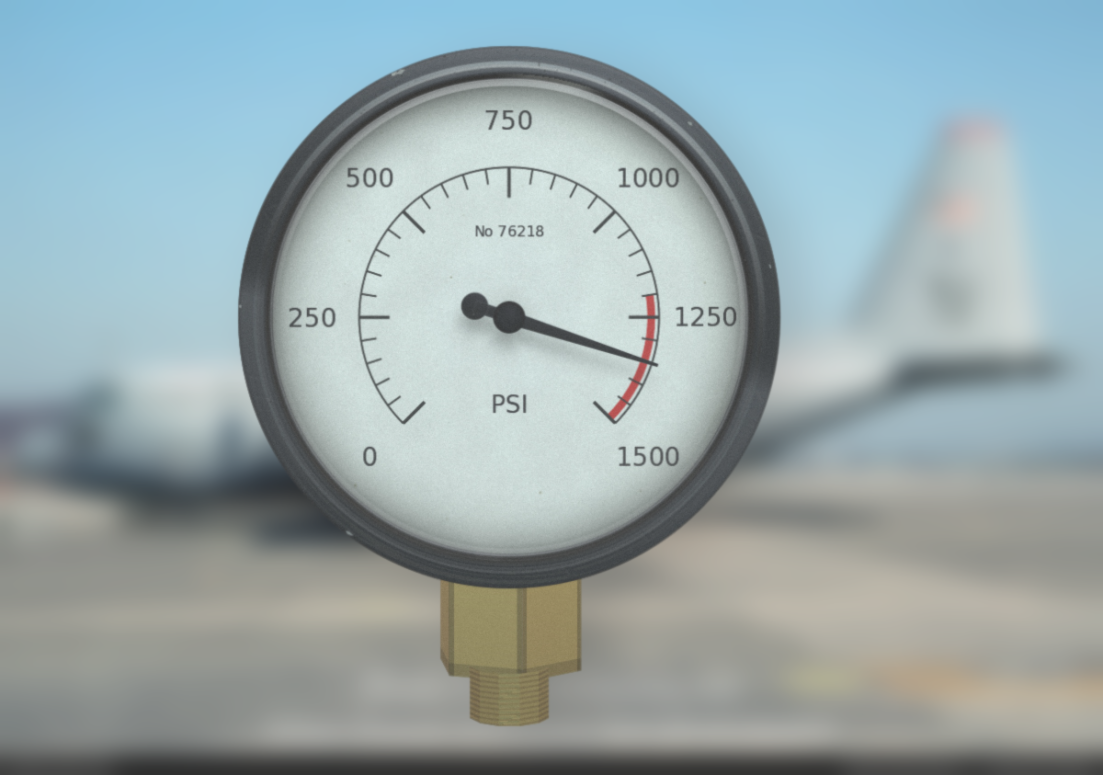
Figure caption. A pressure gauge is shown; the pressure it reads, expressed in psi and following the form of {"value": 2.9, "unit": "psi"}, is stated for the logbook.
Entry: {"value": 1350, "unit": "psi"}
